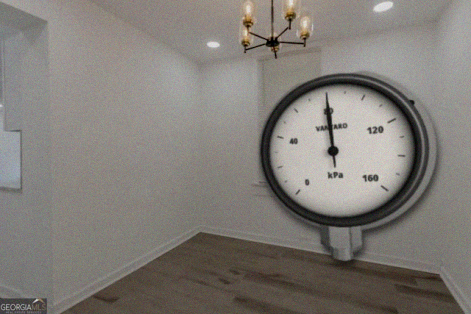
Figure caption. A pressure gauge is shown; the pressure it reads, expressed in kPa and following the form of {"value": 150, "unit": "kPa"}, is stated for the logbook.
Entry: {"value": 80, "unit": "kPa"}
